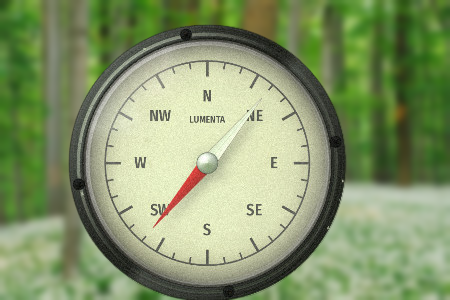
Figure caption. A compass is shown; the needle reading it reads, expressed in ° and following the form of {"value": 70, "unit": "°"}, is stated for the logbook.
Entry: {"value": 220, "unit": "°"}
